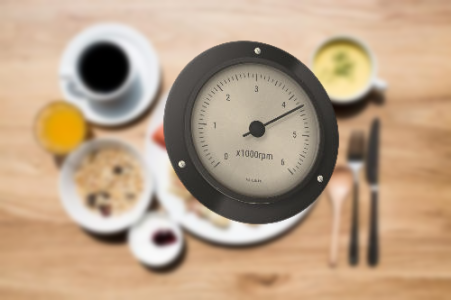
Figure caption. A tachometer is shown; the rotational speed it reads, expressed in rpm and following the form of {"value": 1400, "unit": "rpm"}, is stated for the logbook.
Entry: {"value": 4300, "unit": "rpm"}
